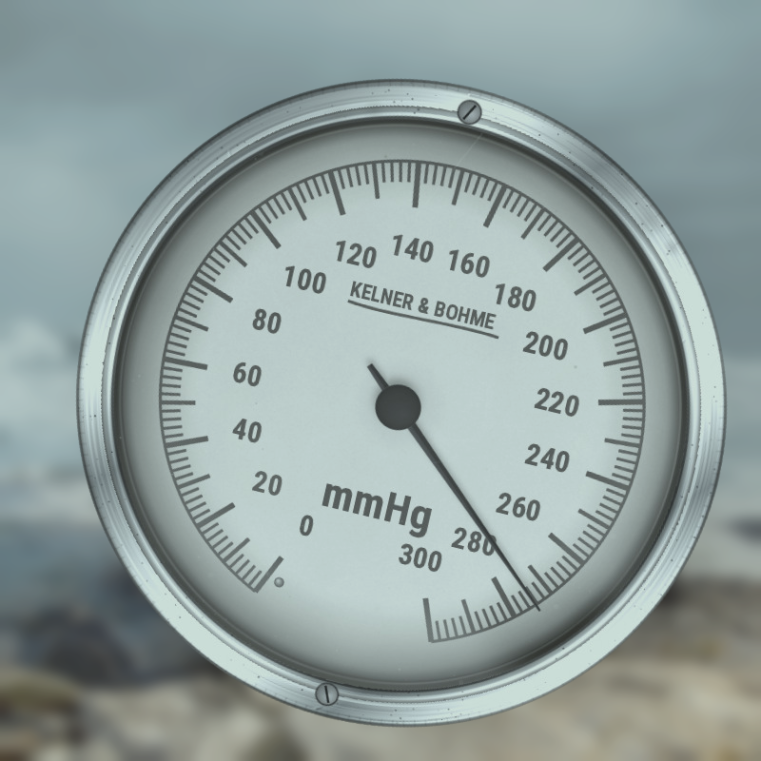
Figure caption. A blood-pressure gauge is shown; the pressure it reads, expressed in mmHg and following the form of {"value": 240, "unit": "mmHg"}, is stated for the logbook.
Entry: {"value": 274, "unit": "mmHg"}
